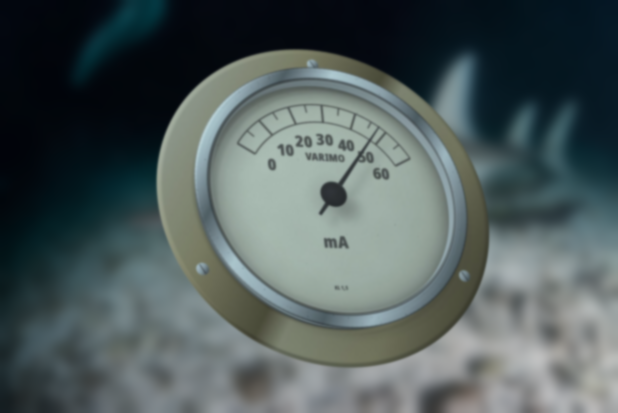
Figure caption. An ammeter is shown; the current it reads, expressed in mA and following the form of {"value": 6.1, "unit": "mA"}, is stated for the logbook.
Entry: {"value": 47.5, "unit": "mA"}
